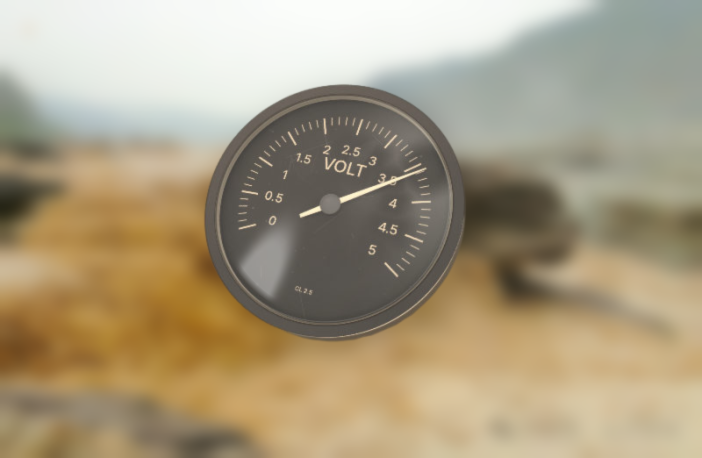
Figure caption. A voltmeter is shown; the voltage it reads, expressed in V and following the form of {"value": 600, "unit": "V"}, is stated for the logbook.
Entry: {"value": 3.6, "unit": "V"}
